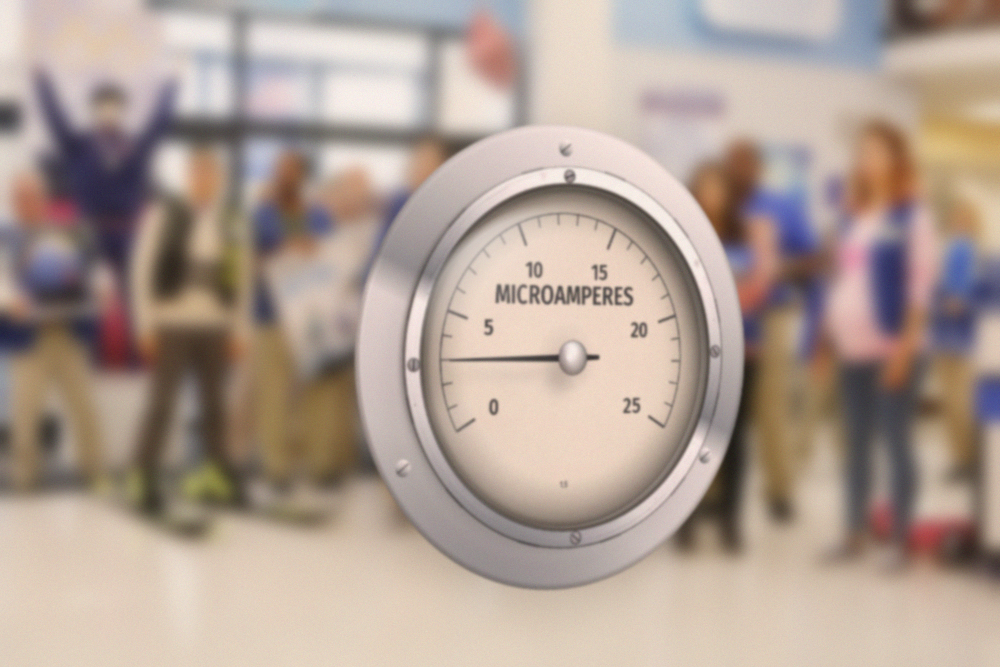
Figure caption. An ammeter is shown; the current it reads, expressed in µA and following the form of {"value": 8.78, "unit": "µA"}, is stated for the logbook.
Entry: {"value": 3, "unit": "µA"}
